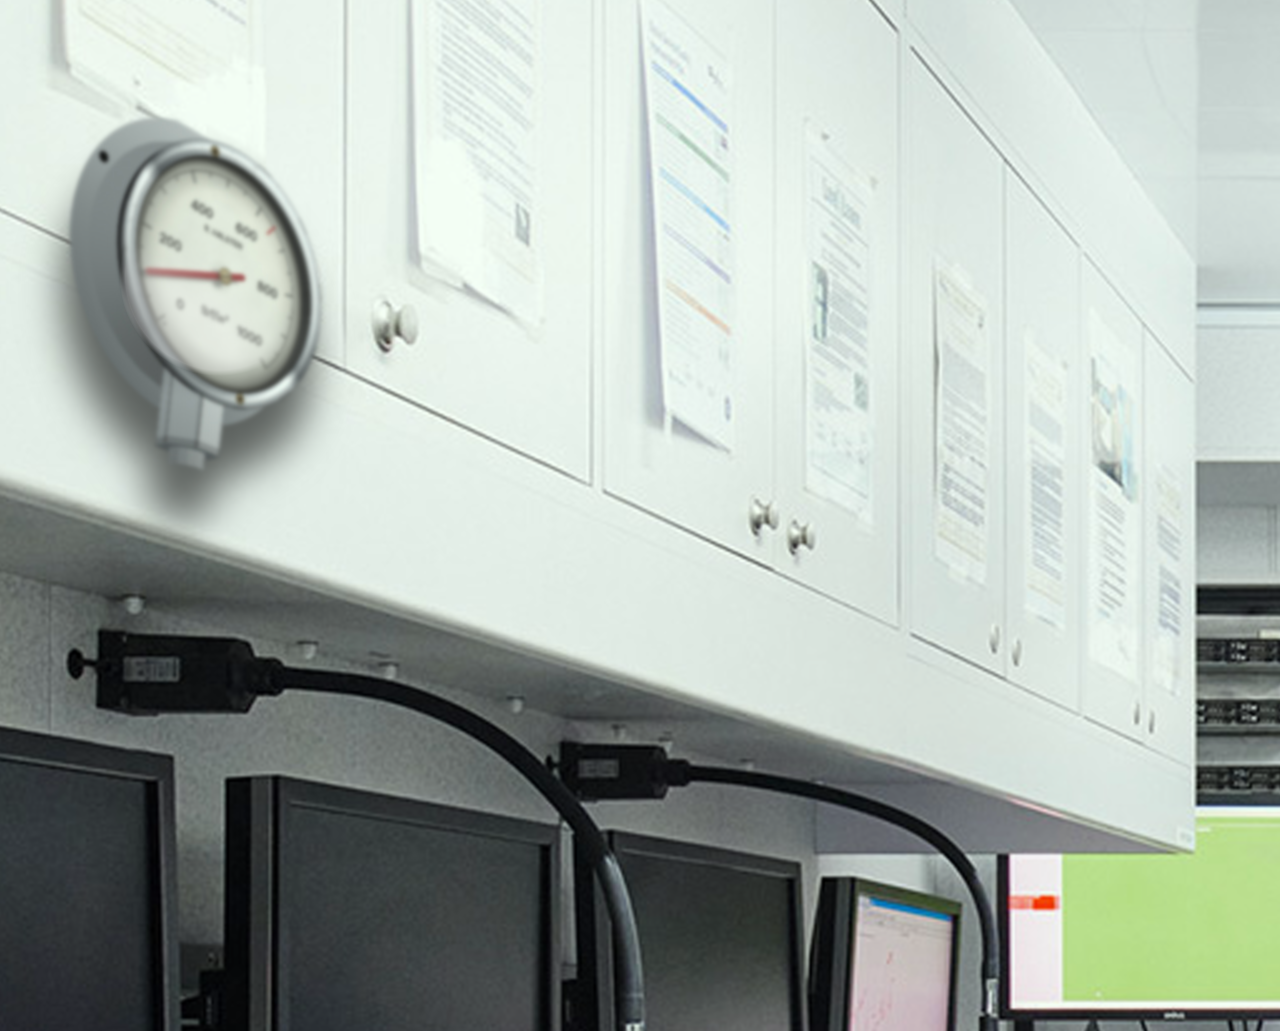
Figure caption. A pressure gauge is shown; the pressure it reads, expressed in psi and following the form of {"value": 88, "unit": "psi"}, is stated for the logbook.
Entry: {"value": 100, "unit": "psi"}
